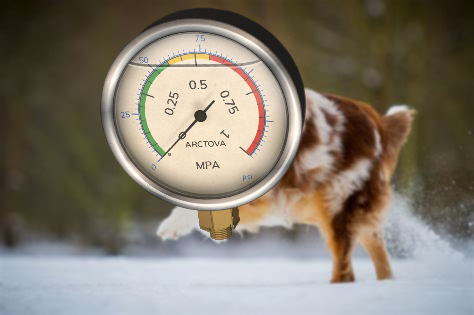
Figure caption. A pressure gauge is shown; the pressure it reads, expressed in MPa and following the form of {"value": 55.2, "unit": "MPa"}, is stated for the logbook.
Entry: {"value": 0, "unit": "MPa"}
